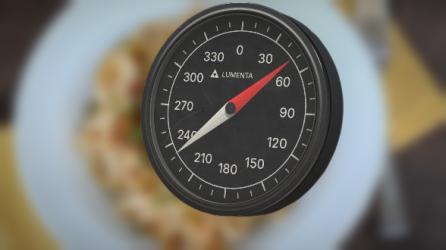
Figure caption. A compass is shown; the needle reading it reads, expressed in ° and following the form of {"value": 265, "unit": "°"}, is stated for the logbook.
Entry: {"value": 50, "unit": "°"}
